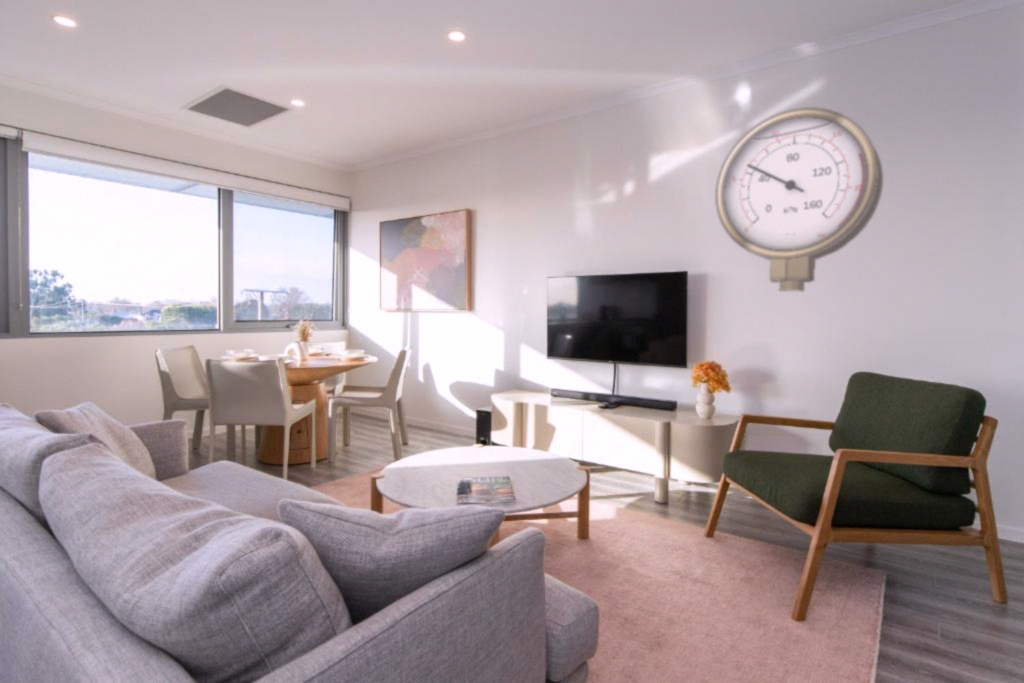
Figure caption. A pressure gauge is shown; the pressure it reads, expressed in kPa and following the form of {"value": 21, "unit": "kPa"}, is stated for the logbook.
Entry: {"value": 45, "unit": "kPa"}
